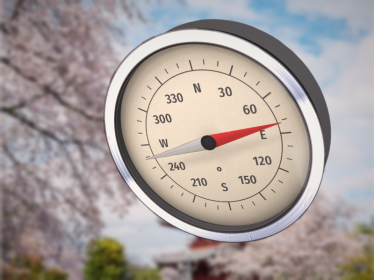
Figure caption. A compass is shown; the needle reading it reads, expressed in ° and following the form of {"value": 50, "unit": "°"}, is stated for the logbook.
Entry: {"value": 80, "unit": "°"}
